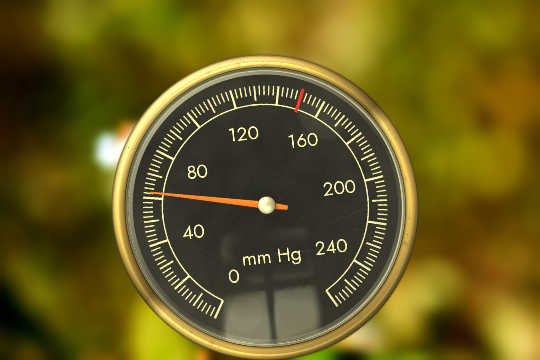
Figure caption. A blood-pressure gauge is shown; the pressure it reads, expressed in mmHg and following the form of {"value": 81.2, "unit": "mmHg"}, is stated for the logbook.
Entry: {"value": 62, "unit": "mmHg"}
